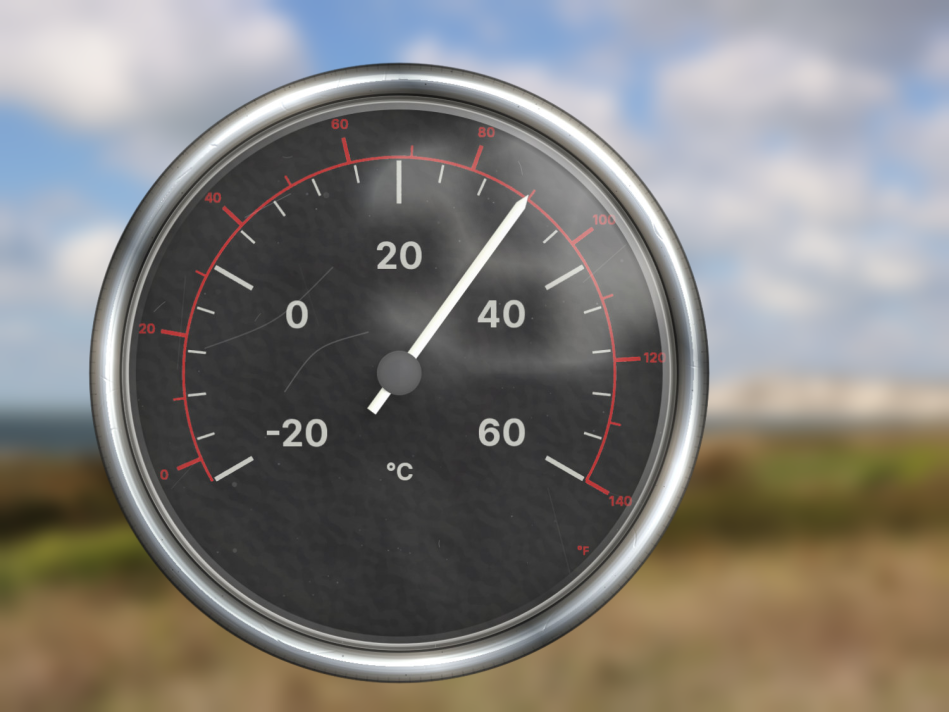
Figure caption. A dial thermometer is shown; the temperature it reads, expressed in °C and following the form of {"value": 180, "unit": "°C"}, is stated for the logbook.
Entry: {"value": 32, "unit": "°C"}
